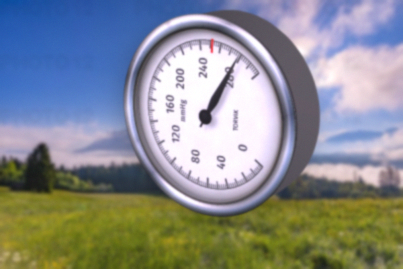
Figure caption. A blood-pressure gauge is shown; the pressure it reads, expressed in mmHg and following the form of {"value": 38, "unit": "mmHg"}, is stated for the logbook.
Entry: {"value": 280, "unit": "mmHg"}
